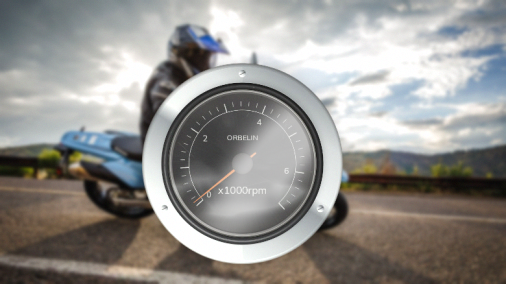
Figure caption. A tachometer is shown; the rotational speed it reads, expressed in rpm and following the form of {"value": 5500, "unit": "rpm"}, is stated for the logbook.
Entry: {"value": 100, "unit": "rpm"}
